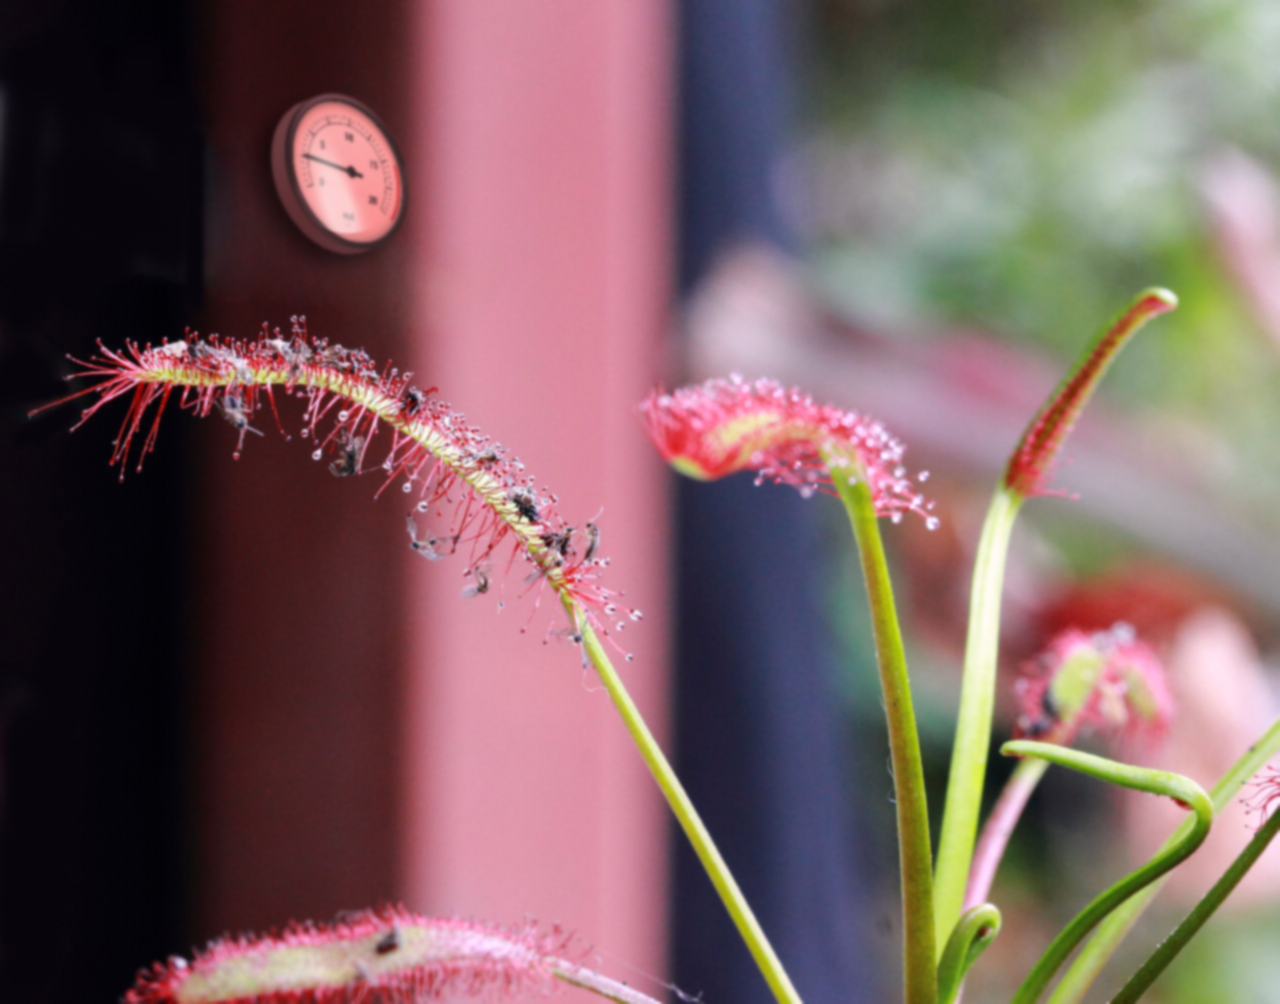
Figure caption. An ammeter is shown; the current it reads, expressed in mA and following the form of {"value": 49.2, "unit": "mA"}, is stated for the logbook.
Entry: {"value": 2.5, "unit": "mA"}
